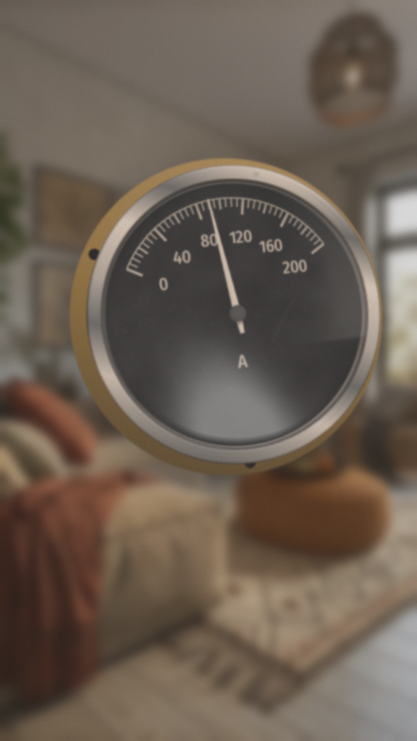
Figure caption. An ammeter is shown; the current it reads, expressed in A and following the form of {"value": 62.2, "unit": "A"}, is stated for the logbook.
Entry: {"value": 90, "unit": "A"}
